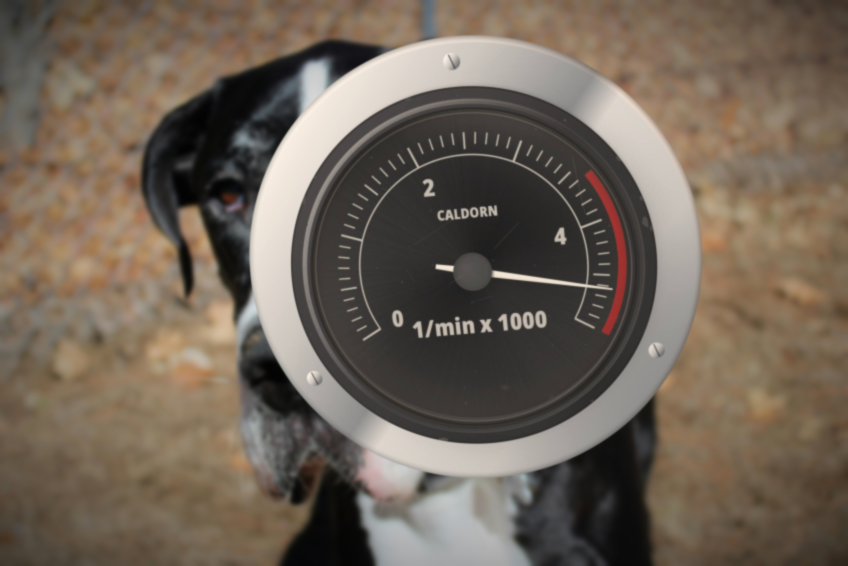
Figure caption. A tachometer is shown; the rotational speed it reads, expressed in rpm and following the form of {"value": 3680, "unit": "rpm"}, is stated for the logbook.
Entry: {"value": 4600, "unit": "rpm"}
